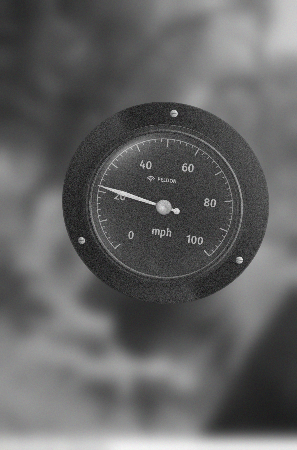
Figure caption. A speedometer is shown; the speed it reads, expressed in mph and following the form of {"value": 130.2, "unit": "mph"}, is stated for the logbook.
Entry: {"value": 22, "unit": "mph"}
